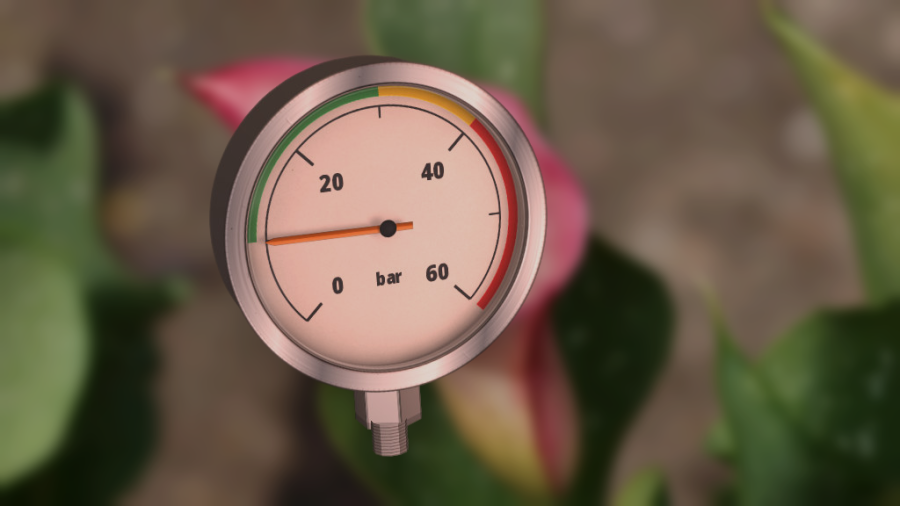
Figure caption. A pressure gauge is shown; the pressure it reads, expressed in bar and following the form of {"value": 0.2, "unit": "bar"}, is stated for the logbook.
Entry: {"value": 10, "unit": "bar"}
